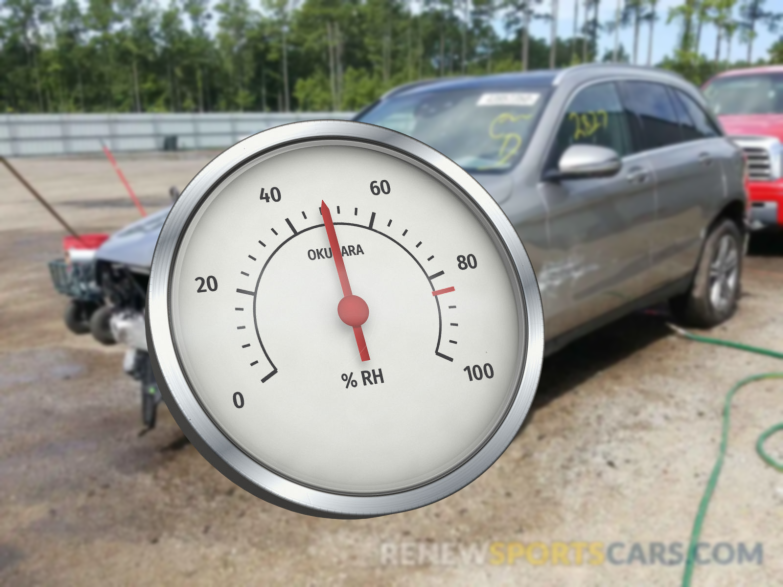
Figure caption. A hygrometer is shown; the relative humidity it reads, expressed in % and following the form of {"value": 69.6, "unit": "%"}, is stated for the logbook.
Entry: {"value": 48, "unit": "%"}
